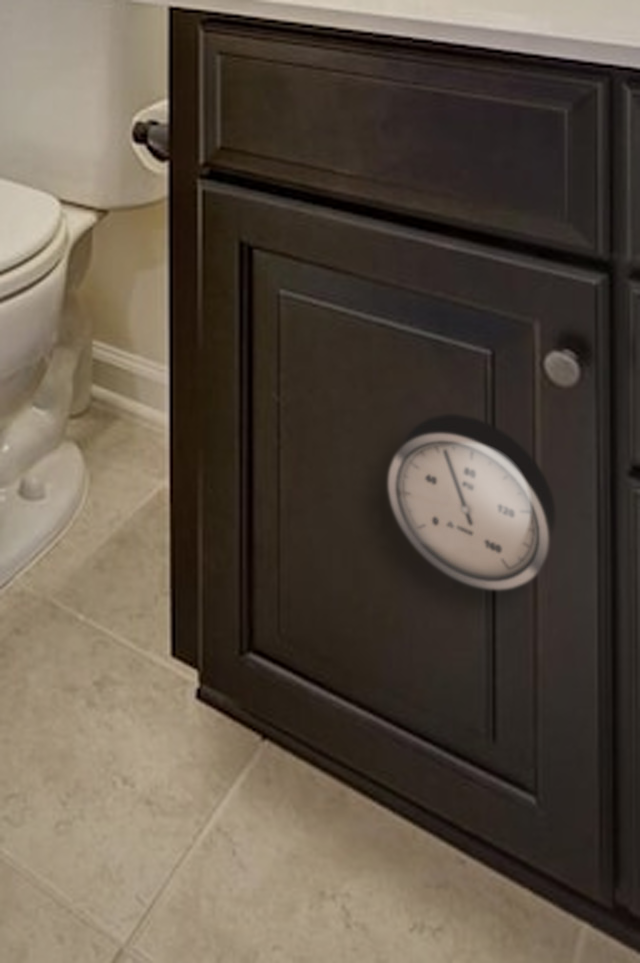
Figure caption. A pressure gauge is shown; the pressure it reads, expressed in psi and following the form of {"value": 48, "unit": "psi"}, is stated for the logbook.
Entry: {"value": 65, "unit": "psi"}
